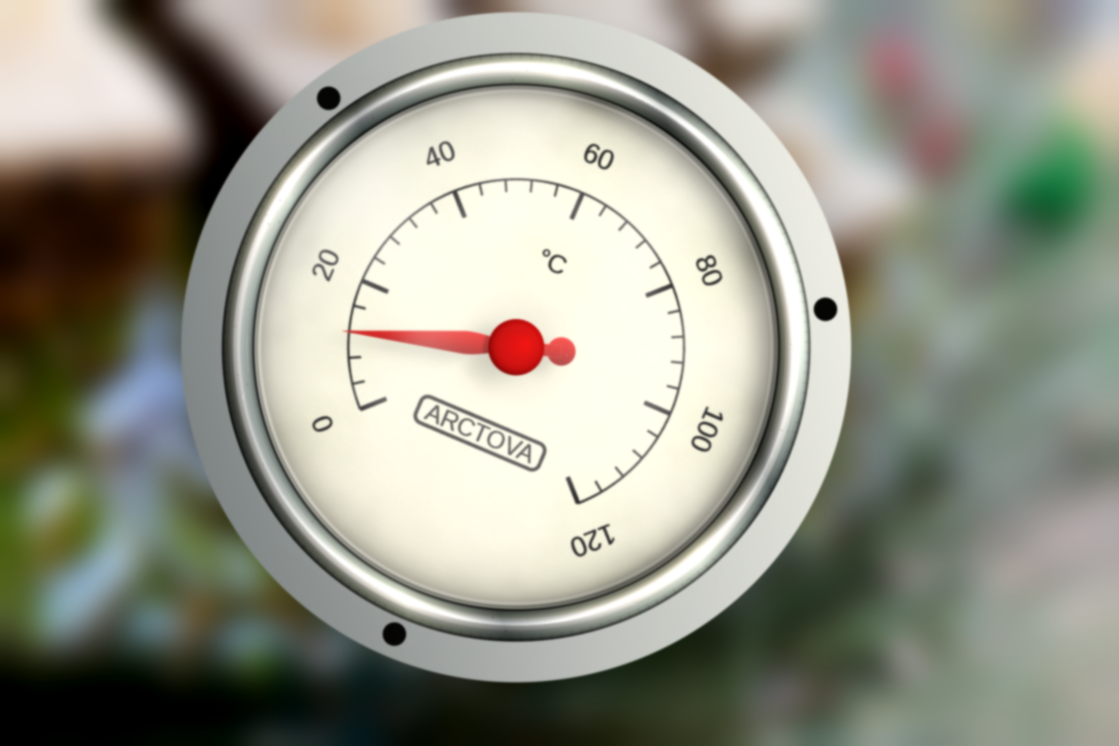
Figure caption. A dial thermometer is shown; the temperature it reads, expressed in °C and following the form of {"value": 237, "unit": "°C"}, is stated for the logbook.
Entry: {"value": 12, "unit": "°C"}
